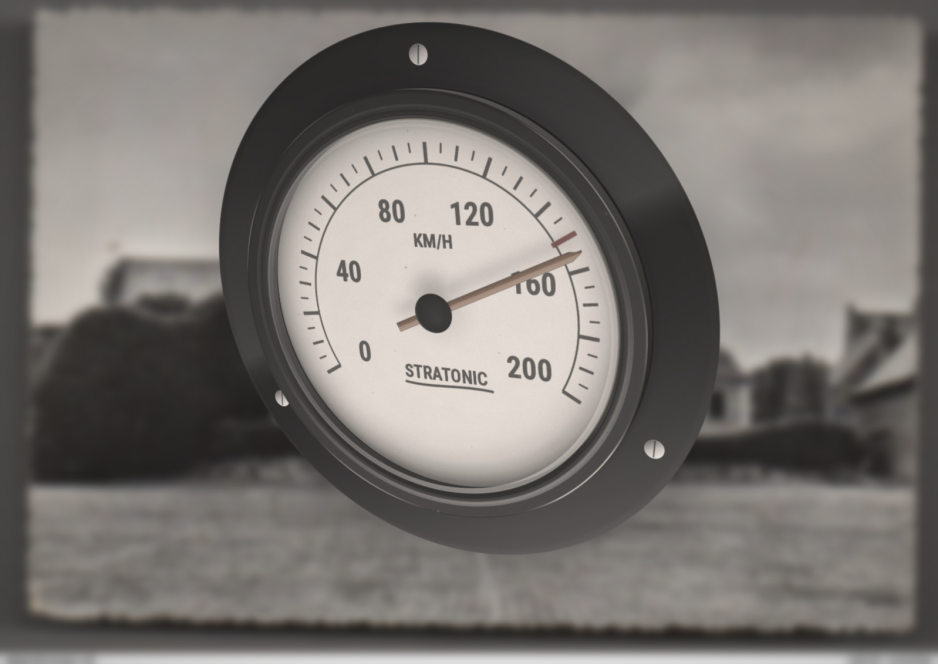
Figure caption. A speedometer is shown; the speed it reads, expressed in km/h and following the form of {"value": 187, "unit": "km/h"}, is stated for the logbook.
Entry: {"value": 155, "unit": "km/h"}
